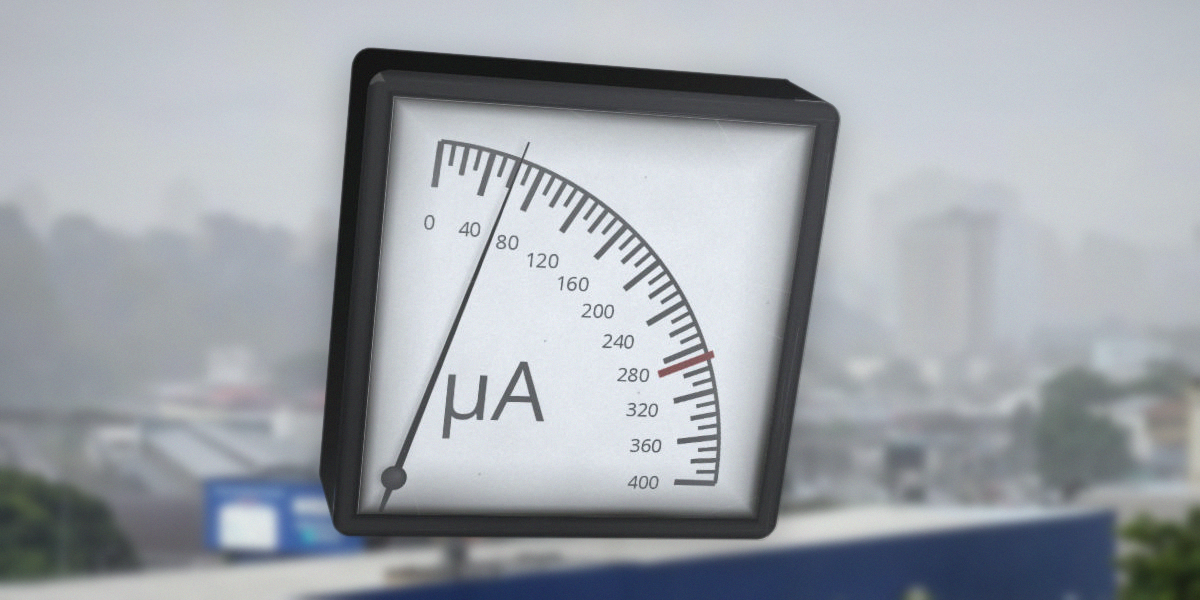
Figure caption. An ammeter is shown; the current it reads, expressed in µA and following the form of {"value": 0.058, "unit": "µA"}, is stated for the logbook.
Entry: {"value": 60, "unit": "µA"}
